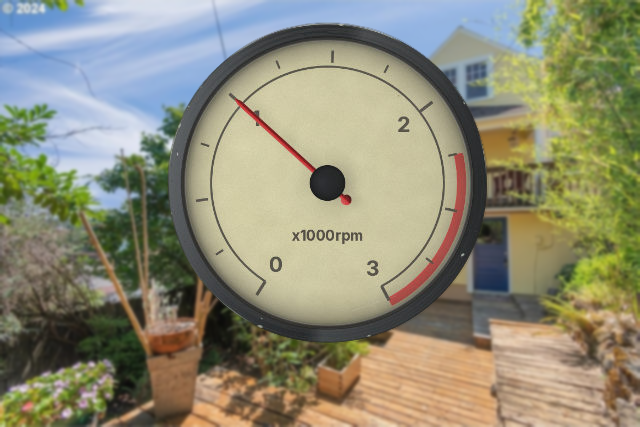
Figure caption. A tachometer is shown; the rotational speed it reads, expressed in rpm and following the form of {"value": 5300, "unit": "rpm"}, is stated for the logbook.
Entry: {"value": 1000, "unit": "rpm"}
